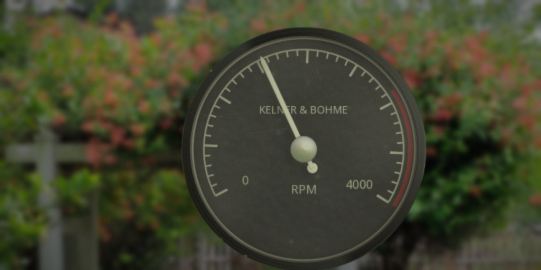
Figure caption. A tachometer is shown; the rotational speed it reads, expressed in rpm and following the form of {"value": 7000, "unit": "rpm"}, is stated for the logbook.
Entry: {"value": 1550, "unit": "rpm"}
